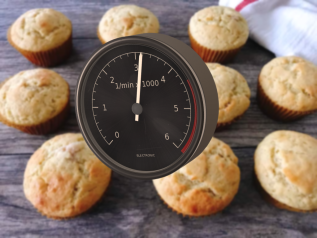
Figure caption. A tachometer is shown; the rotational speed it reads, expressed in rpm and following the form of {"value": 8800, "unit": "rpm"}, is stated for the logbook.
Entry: {"value": 3200, "unit": "rpm"}
